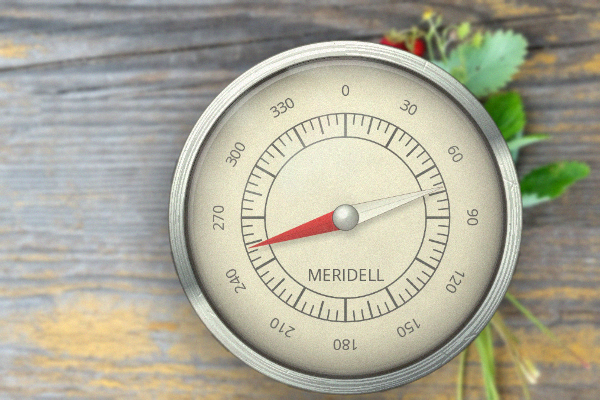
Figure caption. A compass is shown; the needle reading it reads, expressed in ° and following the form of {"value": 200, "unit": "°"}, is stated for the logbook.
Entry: {"value": 252.5, "unit": "°"}
